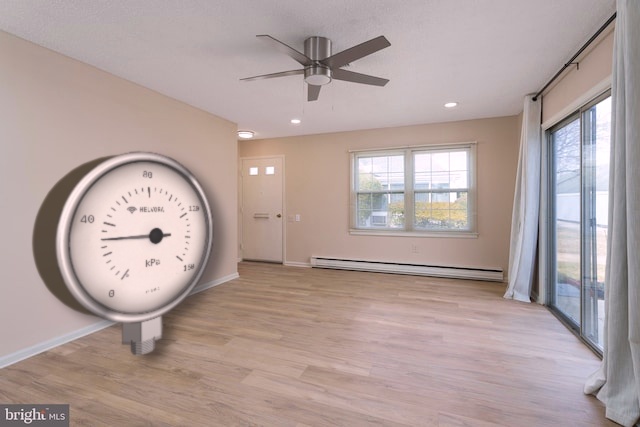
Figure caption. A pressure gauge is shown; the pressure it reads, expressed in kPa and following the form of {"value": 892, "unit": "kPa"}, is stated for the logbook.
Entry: {"value": 30, "unit": "kPa"}
